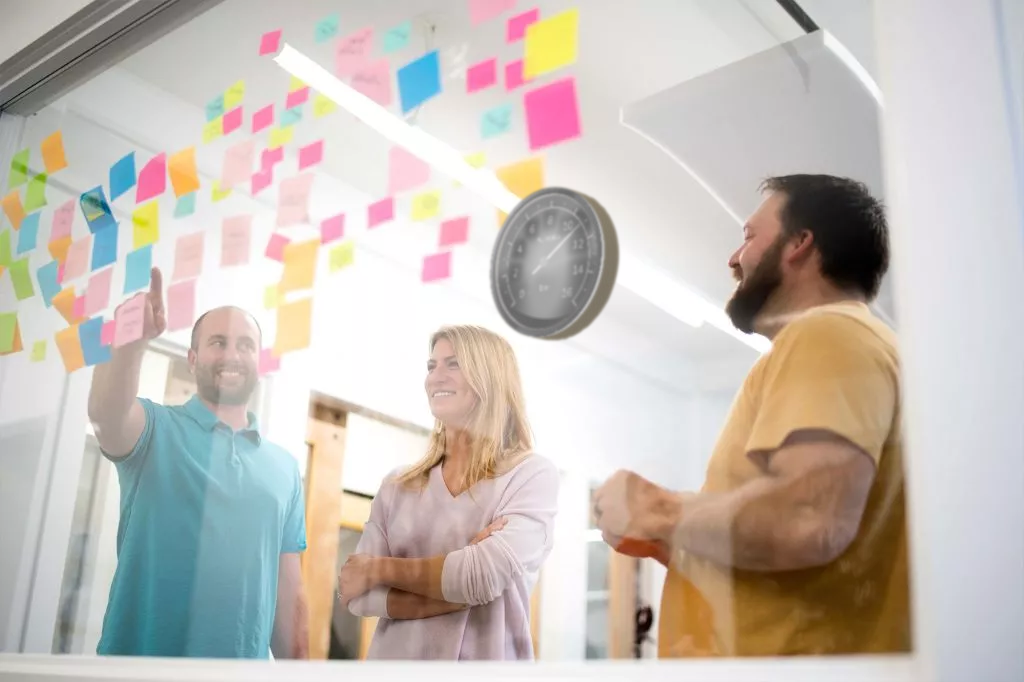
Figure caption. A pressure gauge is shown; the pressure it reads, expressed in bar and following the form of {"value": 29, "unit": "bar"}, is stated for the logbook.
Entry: {"value": 11, "unit": "bar"}
